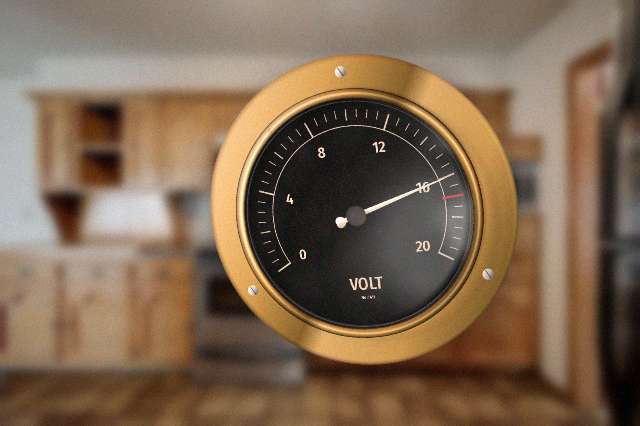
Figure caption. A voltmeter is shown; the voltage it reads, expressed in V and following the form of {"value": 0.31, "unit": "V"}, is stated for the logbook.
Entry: {"value": 16, "unit": "V"}
